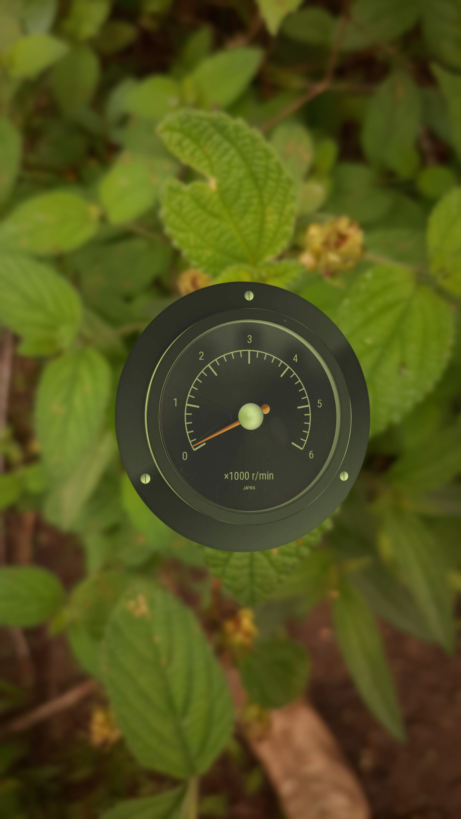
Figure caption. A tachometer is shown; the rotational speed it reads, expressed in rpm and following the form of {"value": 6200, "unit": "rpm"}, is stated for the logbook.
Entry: {"value": 100, "unit": "rpm"}
